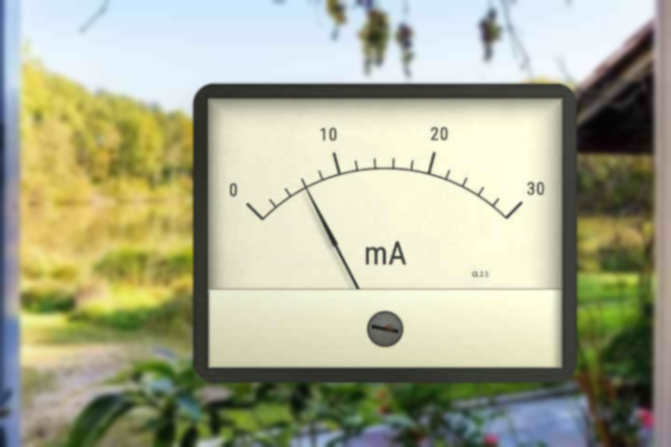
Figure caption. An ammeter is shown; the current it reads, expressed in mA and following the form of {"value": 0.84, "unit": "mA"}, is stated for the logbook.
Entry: {"value": 6, "unit": "mA"}
